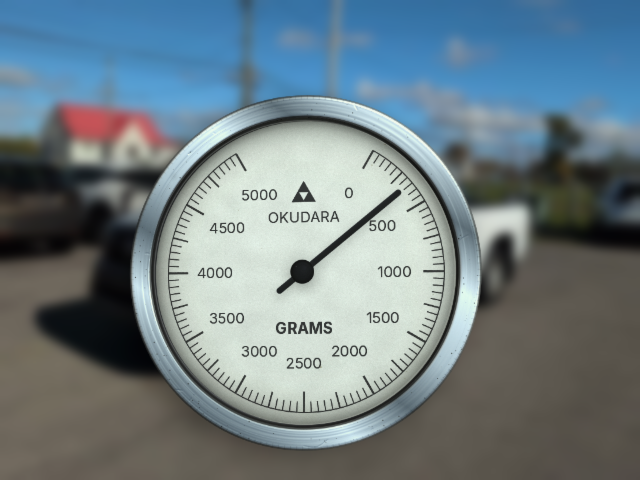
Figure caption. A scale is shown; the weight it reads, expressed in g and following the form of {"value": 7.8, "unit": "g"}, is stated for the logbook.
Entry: {"value": 350, "unit": "g"}
